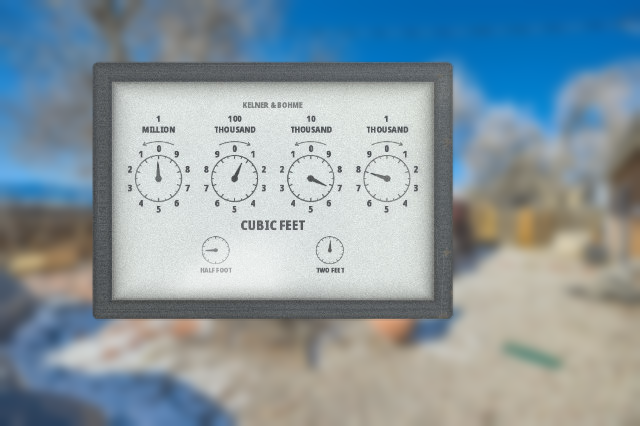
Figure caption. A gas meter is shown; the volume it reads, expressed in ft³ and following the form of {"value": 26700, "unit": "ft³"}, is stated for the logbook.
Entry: {"value": 6800, "unit": "ft³"}
